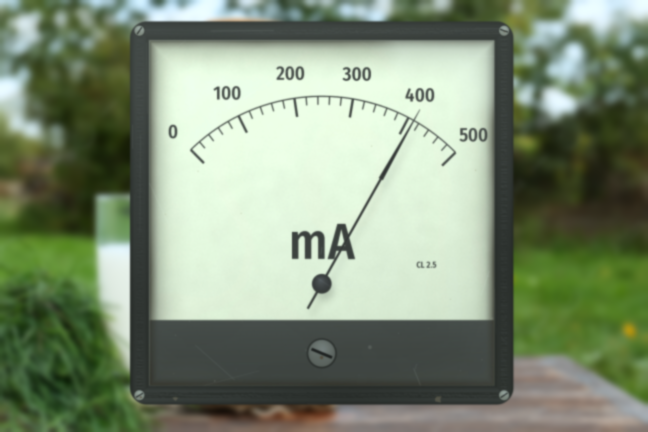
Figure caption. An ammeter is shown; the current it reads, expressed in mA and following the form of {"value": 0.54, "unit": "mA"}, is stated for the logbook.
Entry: {"value": 410, "unit": "mA"}
